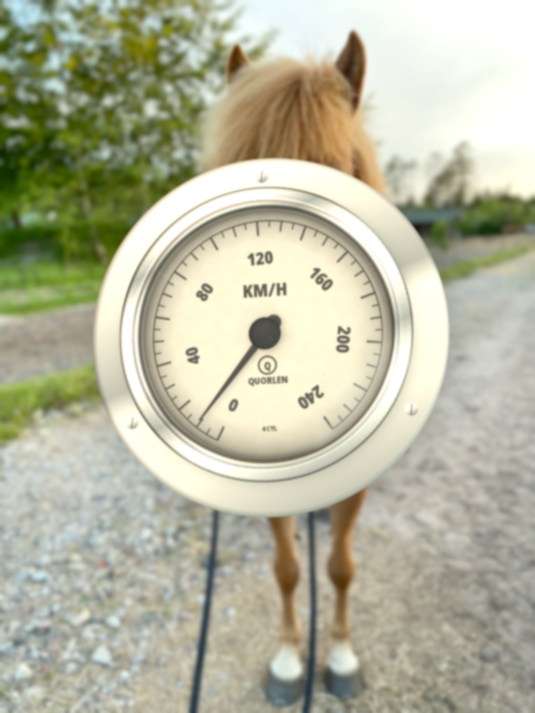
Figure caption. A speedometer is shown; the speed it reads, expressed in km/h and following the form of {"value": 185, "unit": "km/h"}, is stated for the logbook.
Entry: {"value": 10, "unit": "km/h"}
